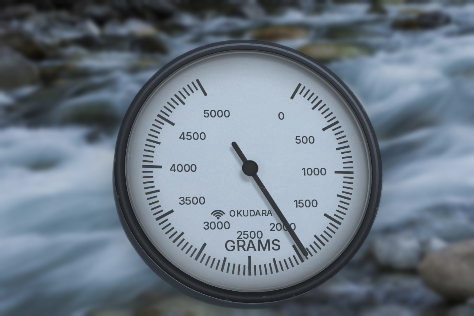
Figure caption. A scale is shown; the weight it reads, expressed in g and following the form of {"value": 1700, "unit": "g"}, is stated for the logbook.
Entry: {"value": 1950, "unit": "g"}
